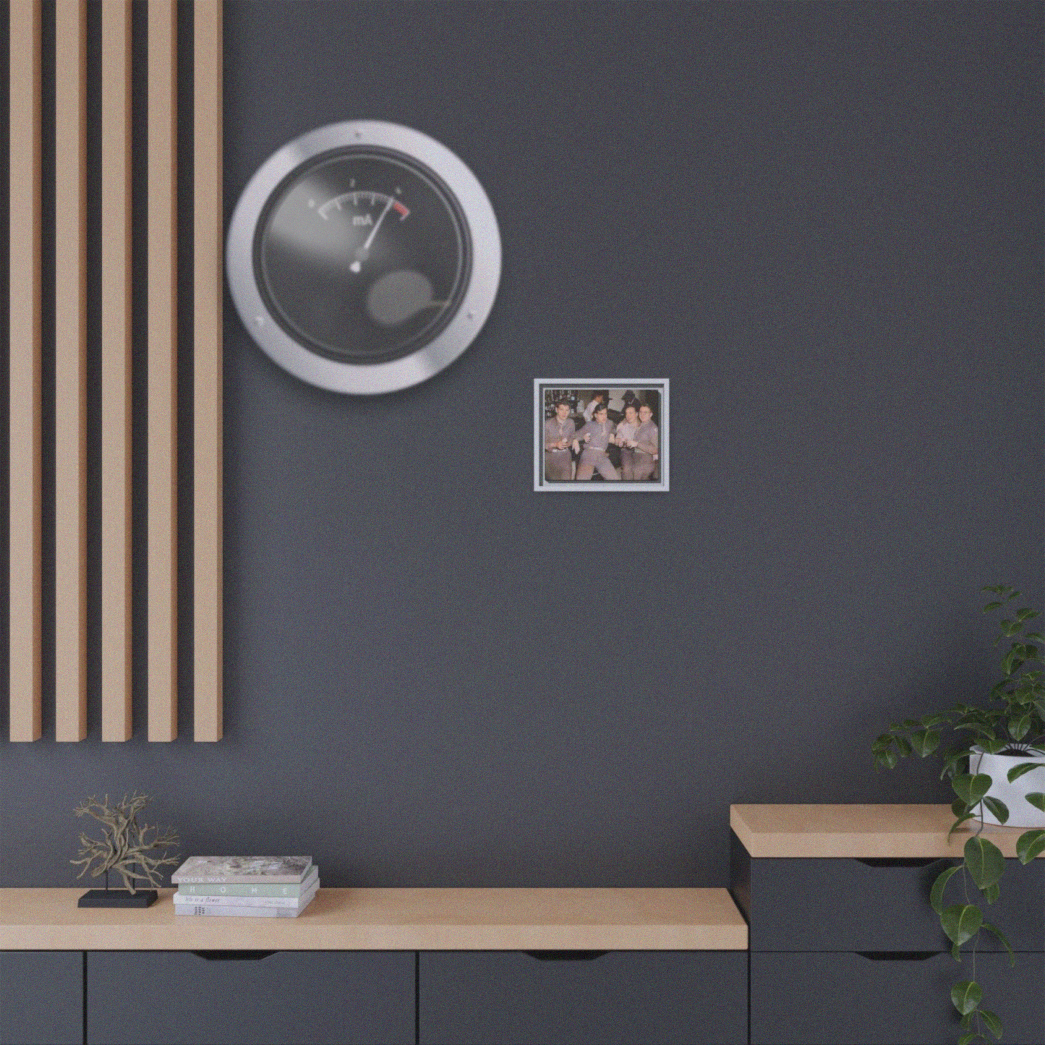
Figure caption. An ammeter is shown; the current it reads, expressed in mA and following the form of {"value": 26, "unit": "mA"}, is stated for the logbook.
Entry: {"value": 4, "unit": "mA"}
